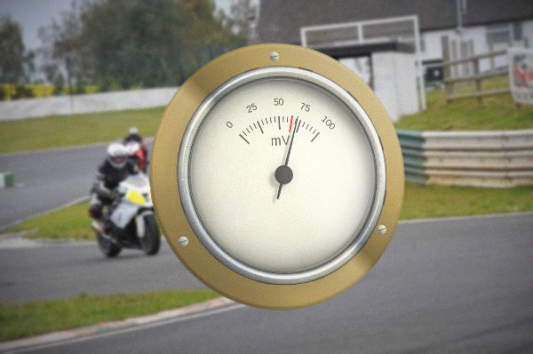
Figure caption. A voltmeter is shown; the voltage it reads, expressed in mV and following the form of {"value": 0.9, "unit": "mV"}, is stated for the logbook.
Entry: {"value": 70, "unit": "mV"}
